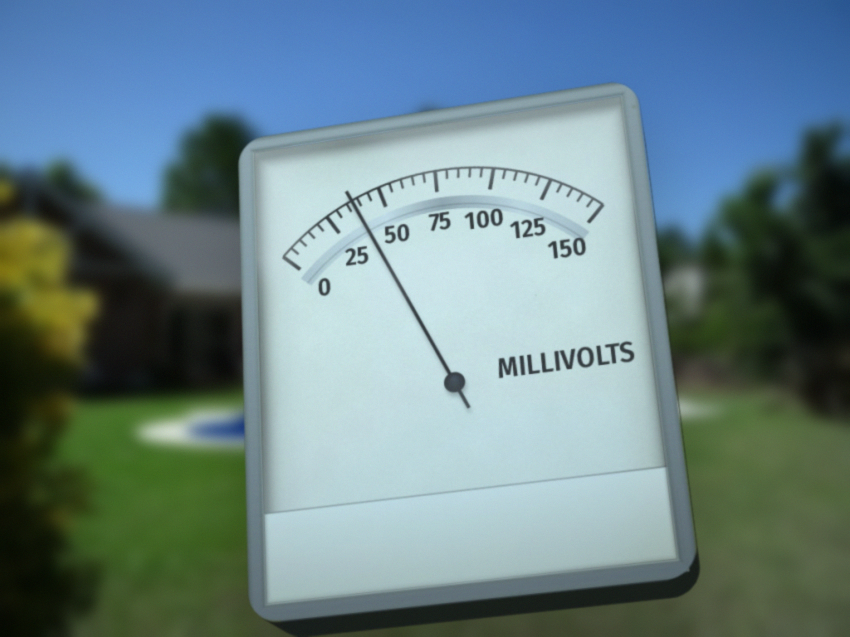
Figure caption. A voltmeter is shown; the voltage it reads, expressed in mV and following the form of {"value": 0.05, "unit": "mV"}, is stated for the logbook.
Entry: {"value": 37.5, "unit": "mV"}
